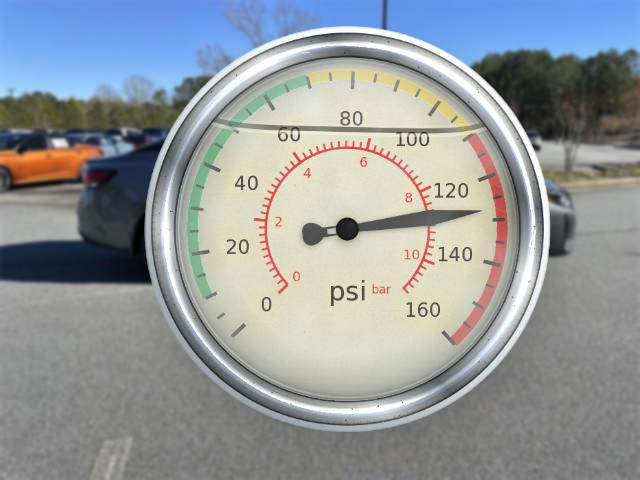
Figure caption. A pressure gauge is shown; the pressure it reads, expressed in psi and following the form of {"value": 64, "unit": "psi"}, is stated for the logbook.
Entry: {"value": 127.5, "unit": "psi"}
